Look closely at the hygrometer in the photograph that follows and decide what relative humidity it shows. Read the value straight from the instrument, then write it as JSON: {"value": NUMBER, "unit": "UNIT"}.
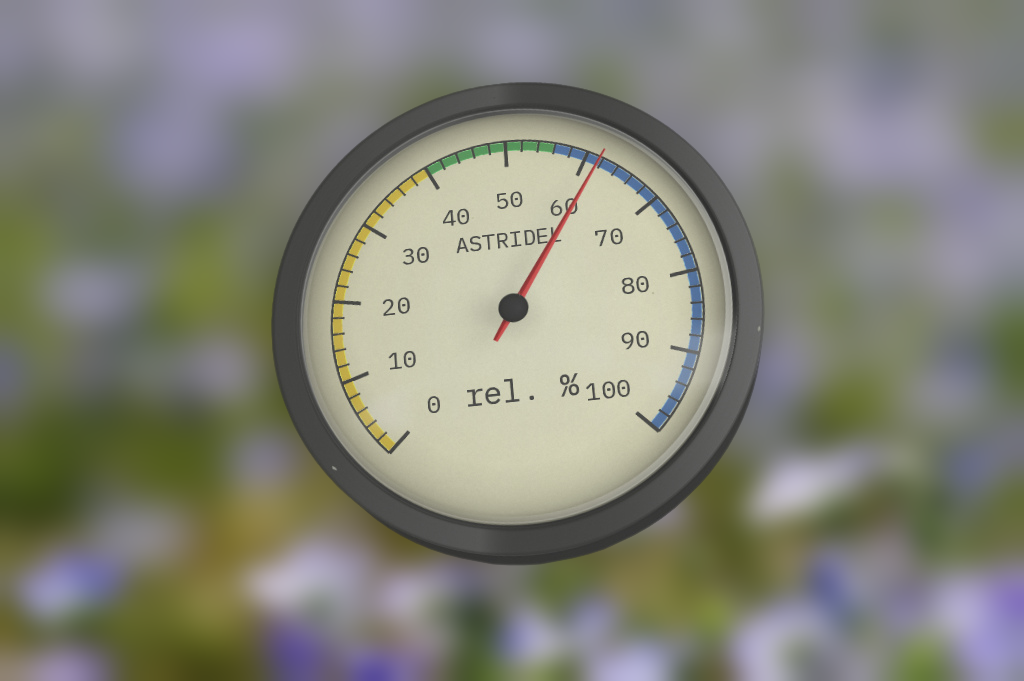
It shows {"value": 62, "unit": "%"}
